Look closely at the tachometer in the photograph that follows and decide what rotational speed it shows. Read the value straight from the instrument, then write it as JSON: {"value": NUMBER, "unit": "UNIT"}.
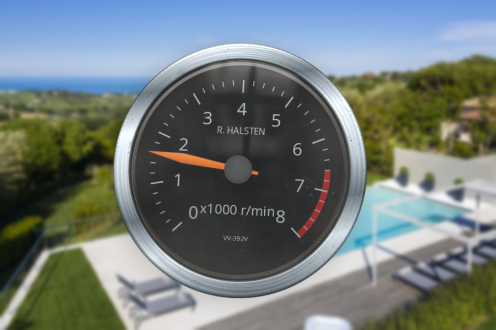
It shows {"value": 1600, "unit": "rpm"}
